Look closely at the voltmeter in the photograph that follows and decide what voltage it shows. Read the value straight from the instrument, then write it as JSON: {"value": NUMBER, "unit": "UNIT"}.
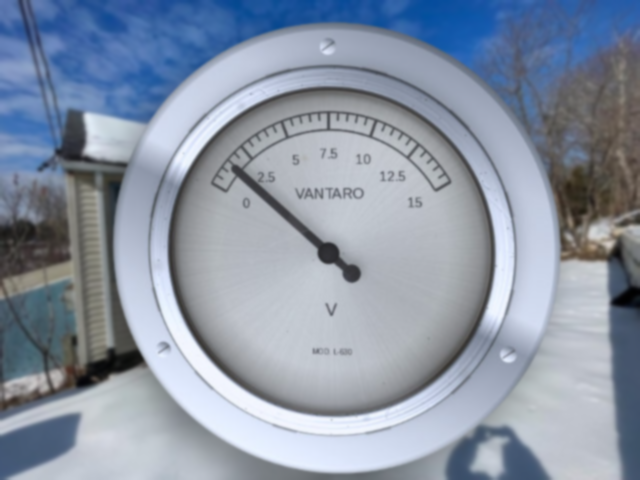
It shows {"value": 1.5, "unit": "V"}
